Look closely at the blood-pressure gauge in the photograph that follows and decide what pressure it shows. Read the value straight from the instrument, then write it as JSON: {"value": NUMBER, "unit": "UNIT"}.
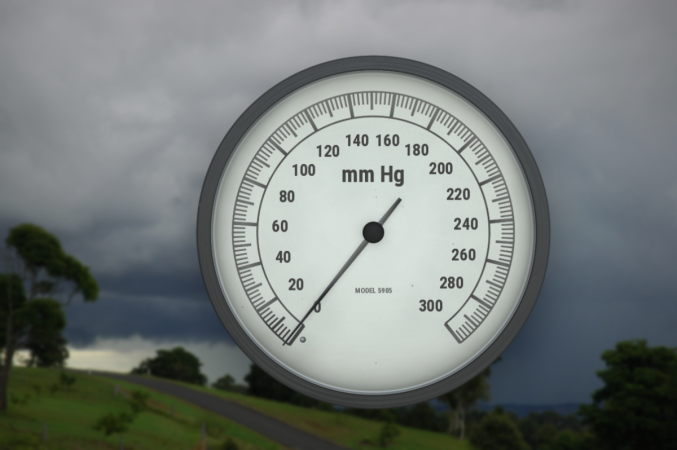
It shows {"value": 2, "unit": "mmHg"}
